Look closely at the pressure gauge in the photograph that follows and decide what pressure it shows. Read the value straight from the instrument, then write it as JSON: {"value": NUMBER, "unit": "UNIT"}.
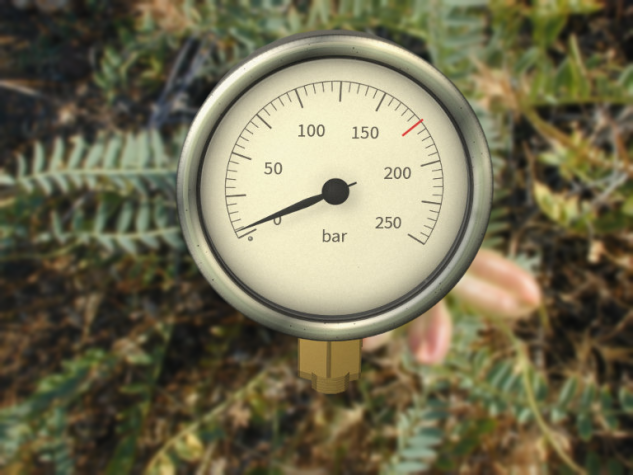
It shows {"value": 5, "unit": "bar"}
